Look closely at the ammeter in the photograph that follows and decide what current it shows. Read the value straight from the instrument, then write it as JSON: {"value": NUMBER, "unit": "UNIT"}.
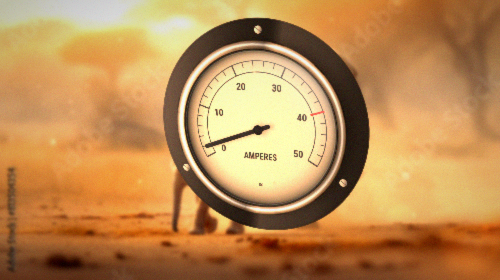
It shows {"value": 2, "unit": "A"}
